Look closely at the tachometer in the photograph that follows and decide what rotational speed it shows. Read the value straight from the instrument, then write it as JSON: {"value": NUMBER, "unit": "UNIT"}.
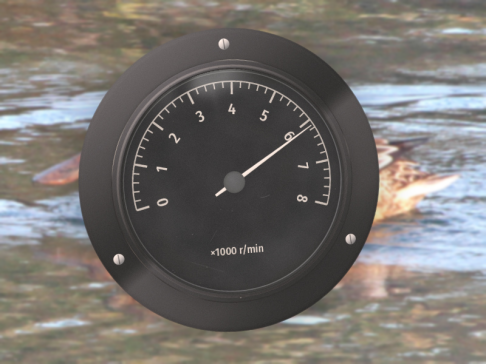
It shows {"value": 6100, "unit": "rpm"}
